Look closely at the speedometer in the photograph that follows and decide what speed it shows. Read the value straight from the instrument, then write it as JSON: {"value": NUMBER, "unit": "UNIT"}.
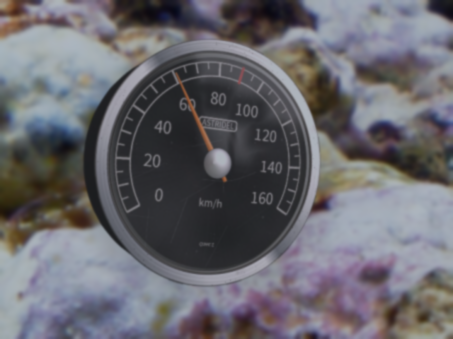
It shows {"value": 60, "unit": "km/h"}
